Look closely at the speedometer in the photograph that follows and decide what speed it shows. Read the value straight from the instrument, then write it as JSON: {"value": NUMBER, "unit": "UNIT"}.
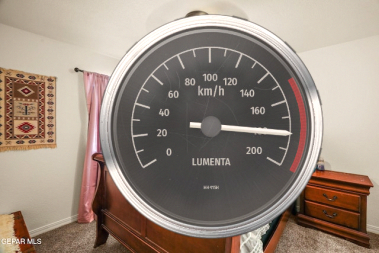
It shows {"value": 180, "unit": "km/h"}
